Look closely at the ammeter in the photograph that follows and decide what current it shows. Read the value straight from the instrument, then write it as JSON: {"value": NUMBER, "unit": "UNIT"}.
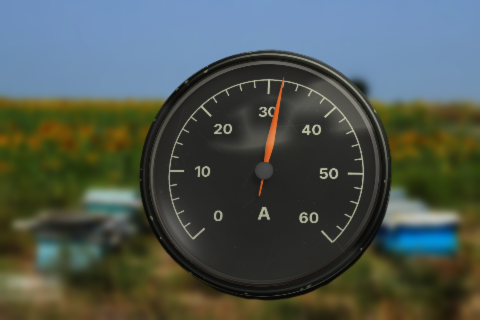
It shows {"value": 32, "unit": "A"}
